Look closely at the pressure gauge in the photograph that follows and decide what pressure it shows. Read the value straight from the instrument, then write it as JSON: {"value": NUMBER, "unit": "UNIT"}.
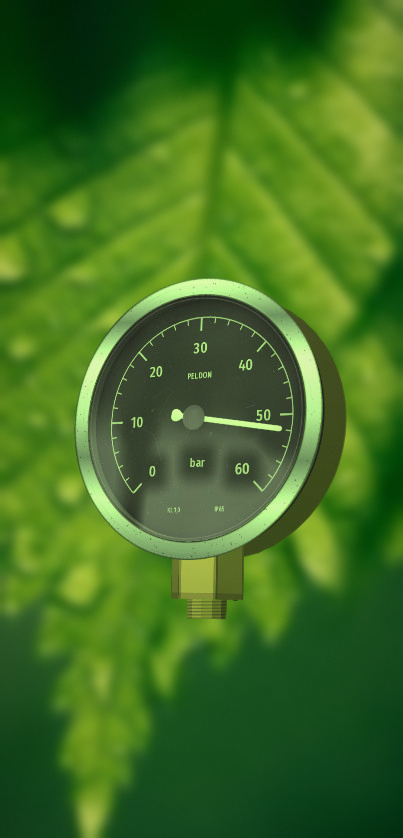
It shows {"value": 52, "unit": "bar"}
